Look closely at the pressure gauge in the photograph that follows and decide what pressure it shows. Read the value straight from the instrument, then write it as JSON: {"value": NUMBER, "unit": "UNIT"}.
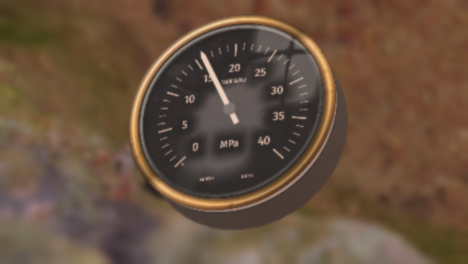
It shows {"value": 16, "unit": "MPa"}
